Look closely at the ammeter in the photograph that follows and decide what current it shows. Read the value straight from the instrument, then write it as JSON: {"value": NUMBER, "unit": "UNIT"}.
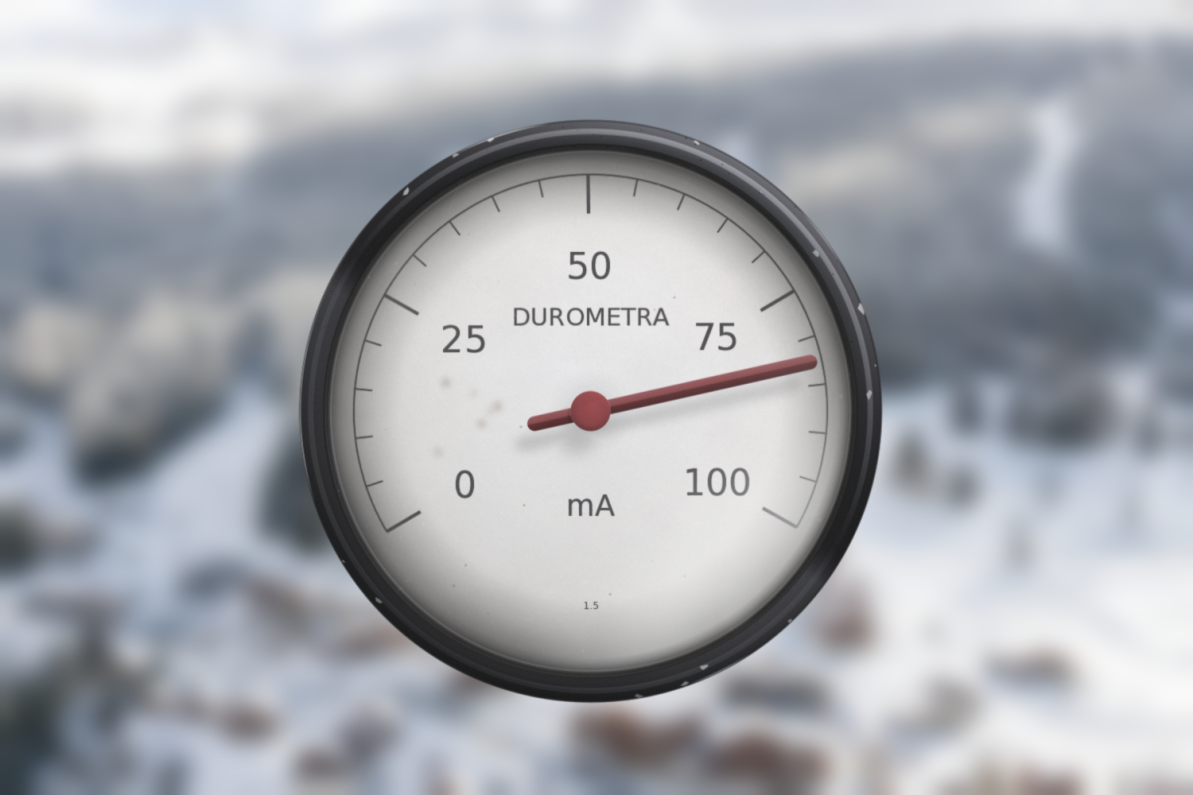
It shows {"value": 82.5, "unit": "mA"}
